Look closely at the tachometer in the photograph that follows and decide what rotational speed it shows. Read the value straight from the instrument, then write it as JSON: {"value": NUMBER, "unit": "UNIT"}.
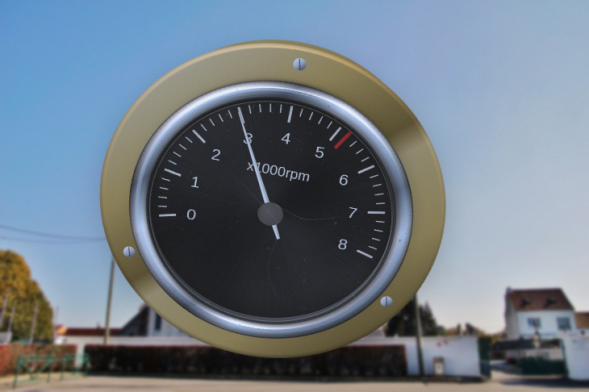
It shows {"value": 3000, "unit": "rpm"}
